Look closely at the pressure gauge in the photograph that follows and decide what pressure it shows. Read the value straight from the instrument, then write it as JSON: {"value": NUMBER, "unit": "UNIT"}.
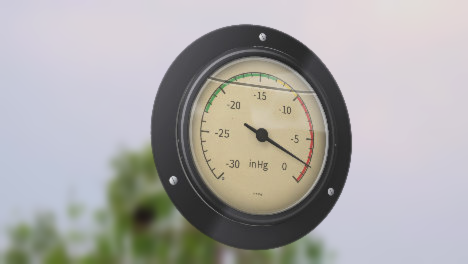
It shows {"value": -2, "unit": "inHg"}
